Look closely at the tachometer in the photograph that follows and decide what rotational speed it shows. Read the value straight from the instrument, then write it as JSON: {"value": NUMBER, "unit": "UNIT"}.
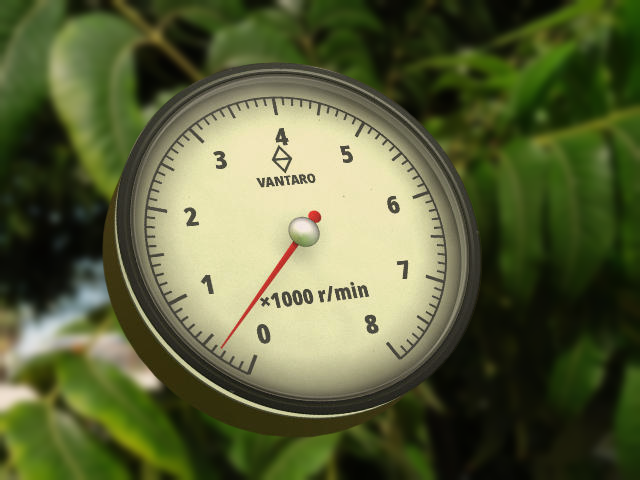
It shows {"value": 350, "unit": "rpm"}
